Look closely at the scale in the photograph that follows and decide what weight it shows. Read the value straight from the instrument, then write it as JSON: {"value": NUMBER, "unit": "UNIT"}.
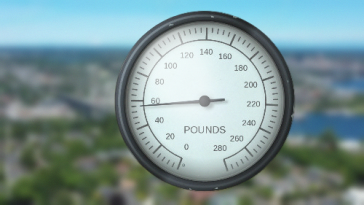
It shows {"value": 56, "unit": "lb"}
